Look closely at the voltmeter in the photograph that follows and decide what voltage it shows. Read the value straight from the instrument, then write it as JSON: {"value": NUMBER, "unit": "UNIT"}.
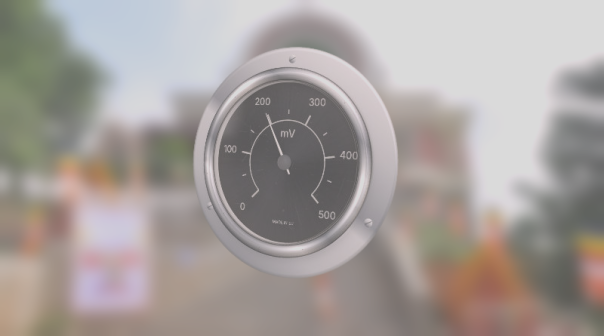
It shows {"value": 200, "unit": "mV"}
